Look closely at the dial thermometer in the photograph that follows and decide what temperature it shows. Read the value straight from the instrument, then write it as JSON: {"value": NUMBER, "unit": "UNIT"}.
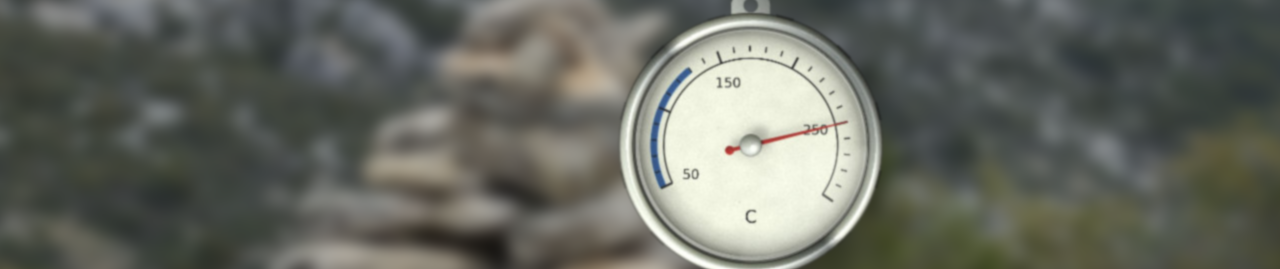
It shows {"value": 250, "unit": "°C"}
